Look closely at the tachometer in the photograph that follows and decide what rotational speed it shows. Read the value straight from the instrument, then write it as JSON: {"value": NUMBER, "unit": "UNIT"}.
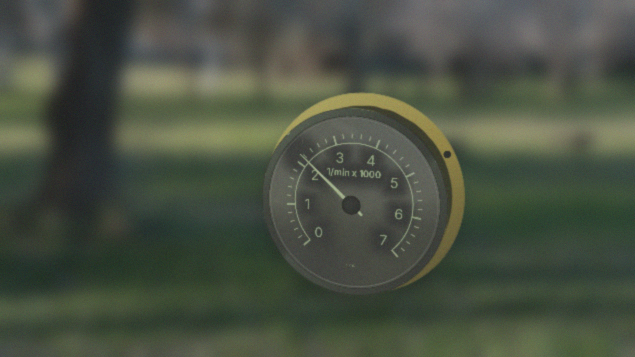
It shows {"value": 2200, "unit": "rpm"}
